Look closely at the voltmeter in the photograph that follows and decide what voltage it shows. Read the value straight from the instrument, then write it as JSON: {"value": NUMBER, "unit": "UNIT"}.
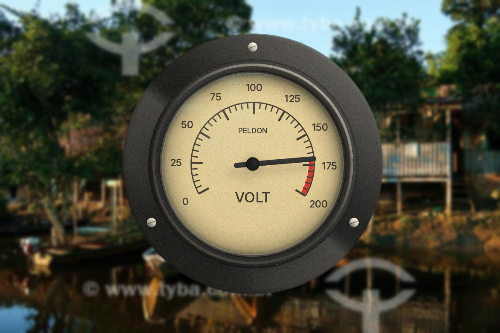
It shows {"value": 170, "unit": "V"}
